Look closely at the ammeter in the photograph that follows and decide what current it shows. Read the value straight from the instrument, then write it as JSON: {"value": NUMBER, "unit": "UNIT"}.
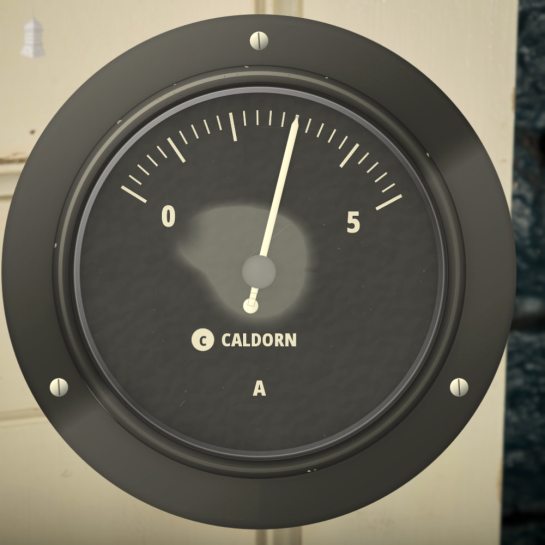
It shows {"value": 3, "unit": "A"}
